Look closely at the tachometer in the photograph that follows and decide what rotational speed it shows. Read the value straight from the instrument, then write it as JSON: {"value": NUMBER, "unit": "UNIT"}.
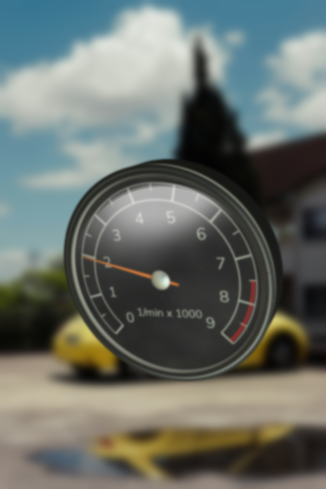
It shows {"value": 2000, "unit": "rpm"}
